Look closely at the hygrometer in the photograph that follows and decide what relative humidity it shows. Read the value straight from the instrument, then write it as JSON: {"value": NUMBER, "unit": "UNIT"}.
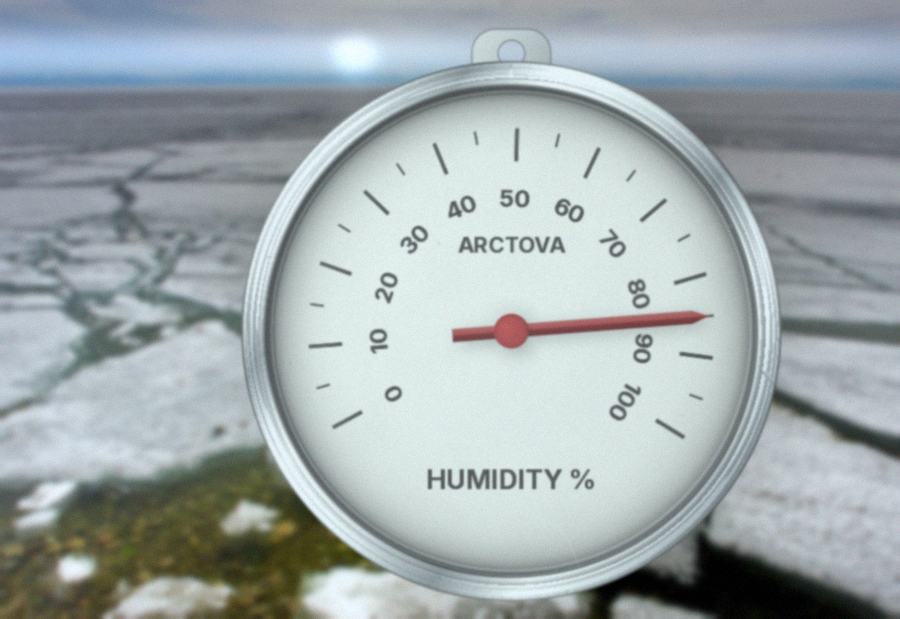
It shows {"value": 85, "unit": "%"}
